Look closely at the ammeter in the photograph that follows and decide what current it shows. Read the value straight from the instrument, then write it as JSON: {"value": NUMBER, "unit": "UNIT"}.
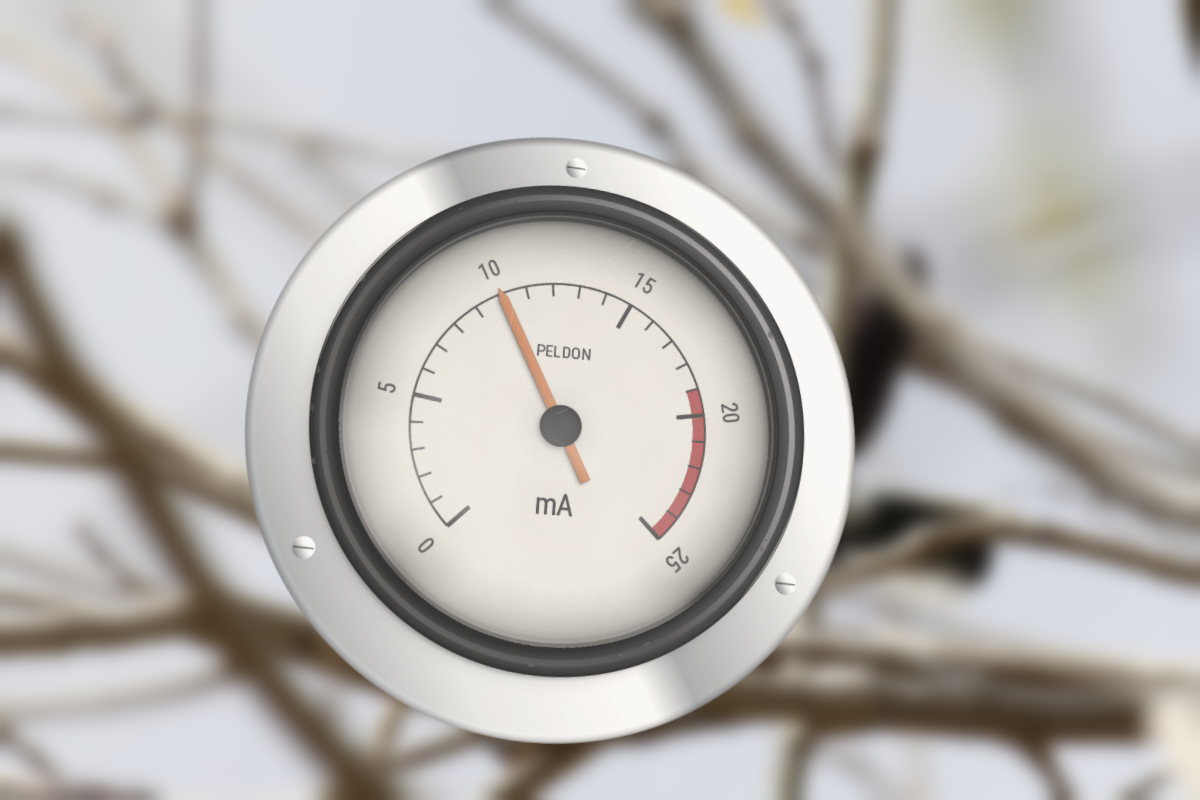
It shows {"value": 10, "unit": "mA"}
